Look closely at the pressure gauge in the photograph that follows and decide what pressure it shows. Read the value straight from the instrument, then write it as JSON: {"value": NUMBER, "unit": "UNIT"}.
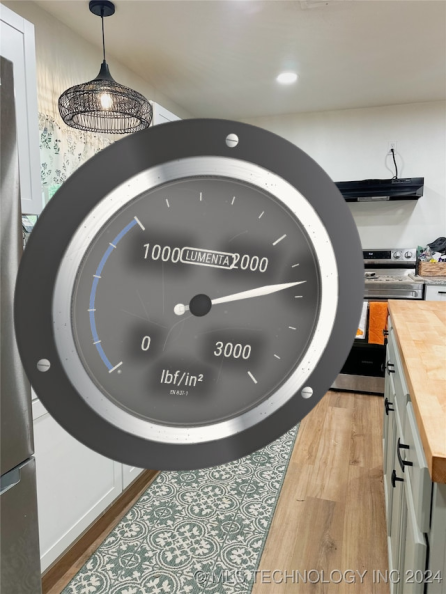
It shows {"value": 2300, "unit": "psi"}
